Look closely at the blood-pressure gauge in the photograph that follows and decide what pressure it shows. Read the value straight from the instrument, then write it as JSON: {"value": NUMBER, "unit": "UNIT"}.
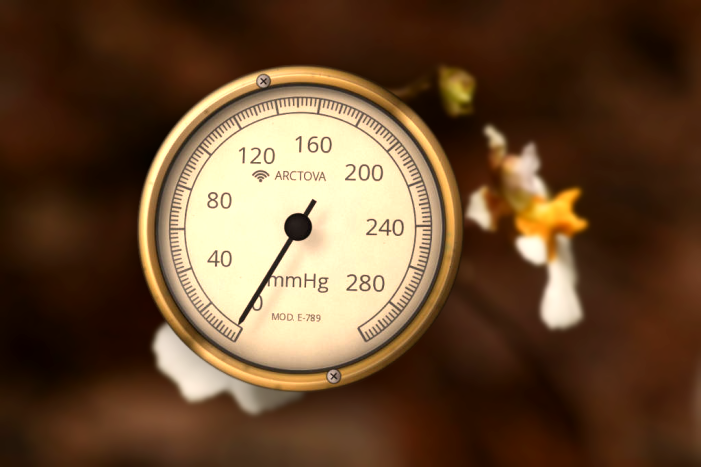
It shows {"value": 2, "unit": "mmHg"}
